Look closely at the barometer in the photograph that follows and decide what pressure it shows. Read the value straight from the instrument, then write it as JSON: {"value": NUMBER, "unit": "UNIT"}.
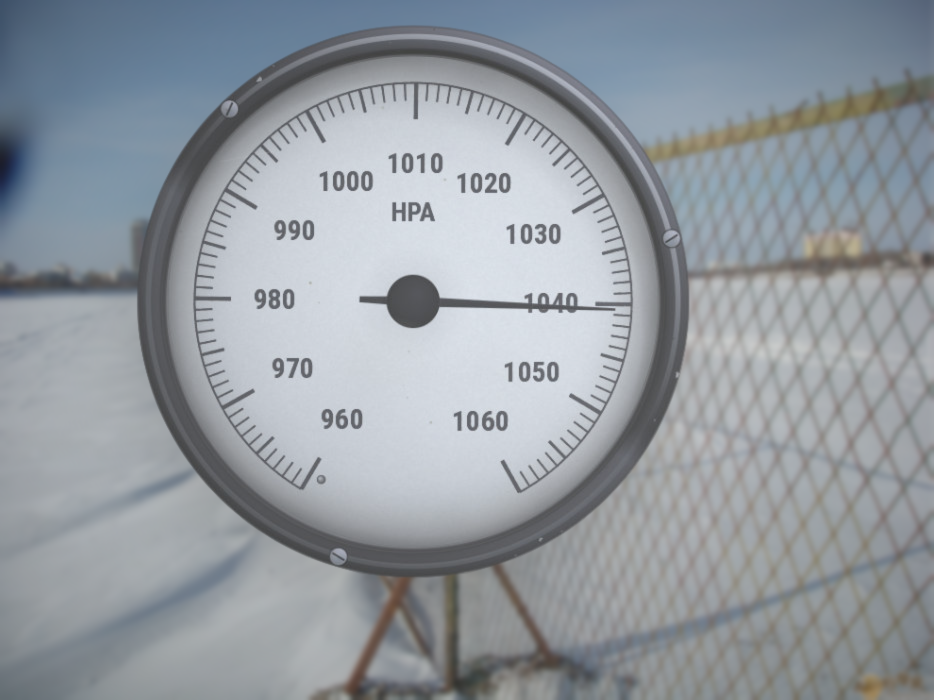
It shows {"value": 1040.5, "unit": "hPa"}
